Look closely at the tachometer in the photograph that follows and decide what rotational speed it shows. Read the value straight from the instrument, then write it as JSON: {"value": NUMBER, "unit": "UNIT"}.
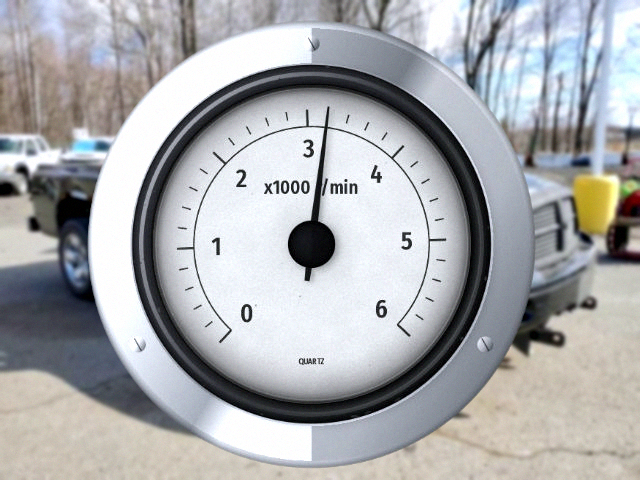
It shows {"value": 3200, "unit": "rpm"}
